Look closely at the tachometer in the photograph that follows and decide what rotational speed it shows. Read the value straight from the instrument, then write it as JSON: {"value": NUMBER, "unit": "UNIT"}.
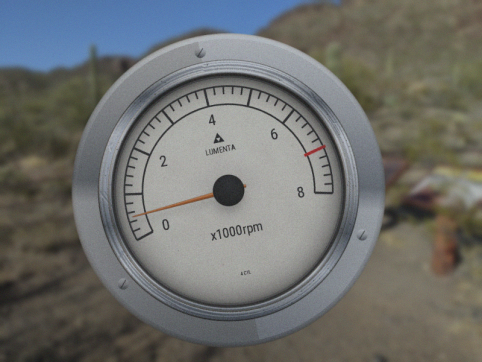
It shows {"value": 500, "unit": "rpm"}
